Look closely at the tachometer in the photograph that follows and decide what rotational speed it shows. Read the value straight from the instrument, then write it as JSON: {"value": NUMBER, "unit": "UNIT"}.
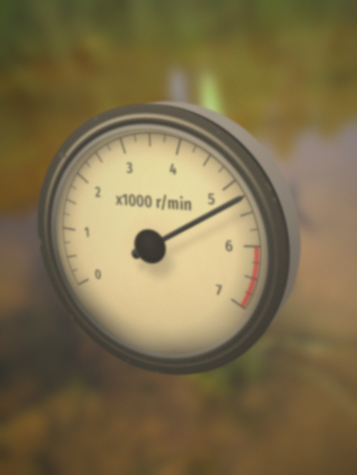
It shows {"value": 5250, "unit": "rpm"}
